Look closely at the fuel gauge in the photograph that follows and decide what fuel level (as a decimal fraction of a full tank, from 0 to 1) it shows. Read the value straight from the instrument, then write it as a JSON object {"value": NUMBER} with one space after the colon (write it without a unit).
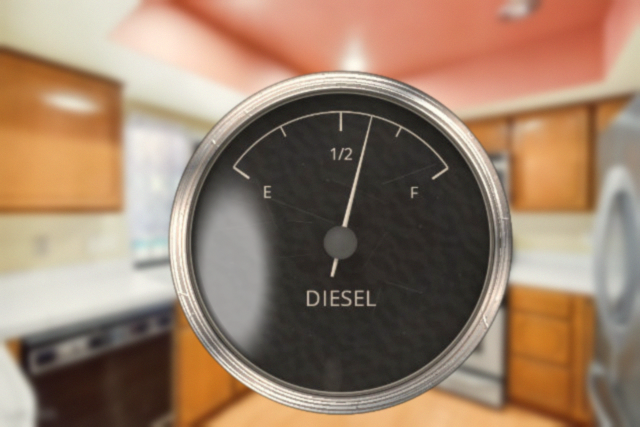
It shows {"value": 0.625}
